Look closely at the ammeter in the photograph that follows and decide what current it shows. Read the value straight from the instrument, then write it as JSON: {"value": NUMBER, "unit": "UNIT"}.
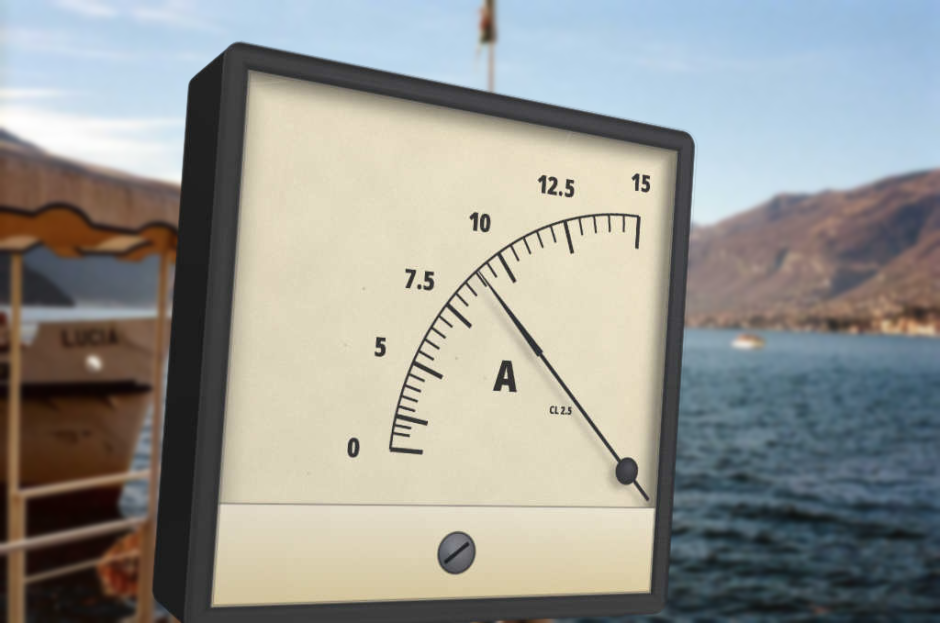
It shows {"value": 9, "unit": "A"}
